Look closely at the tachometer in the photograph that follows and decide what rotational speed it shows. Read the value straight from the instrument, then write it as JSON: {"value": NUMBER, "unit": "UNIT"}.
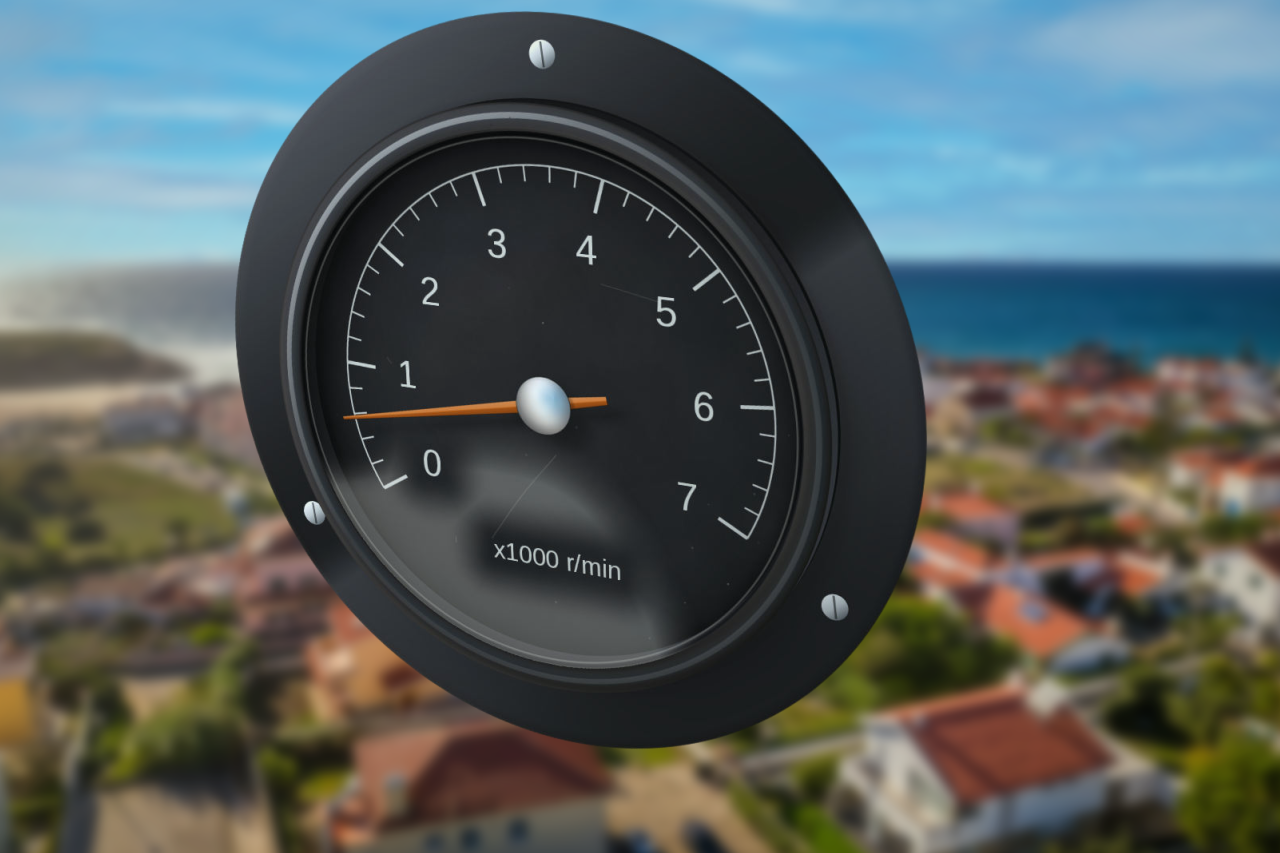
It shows {"value": 600, "unit": "rpm"}
